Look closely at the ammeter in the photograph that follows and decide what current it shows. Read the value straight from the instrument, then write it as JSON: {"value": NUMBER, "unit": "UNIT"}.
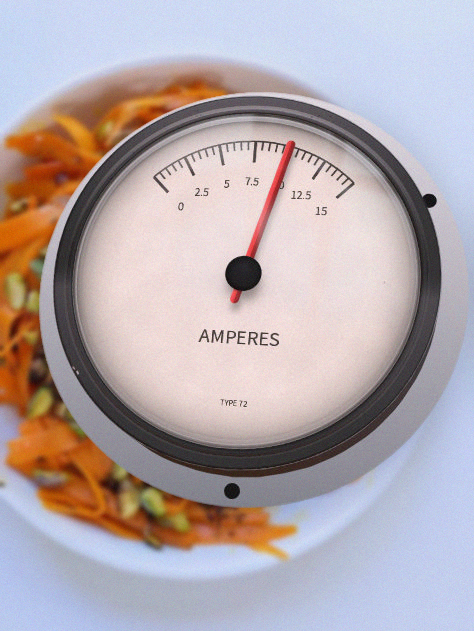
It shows {"value": 10, "unit": "A"}
